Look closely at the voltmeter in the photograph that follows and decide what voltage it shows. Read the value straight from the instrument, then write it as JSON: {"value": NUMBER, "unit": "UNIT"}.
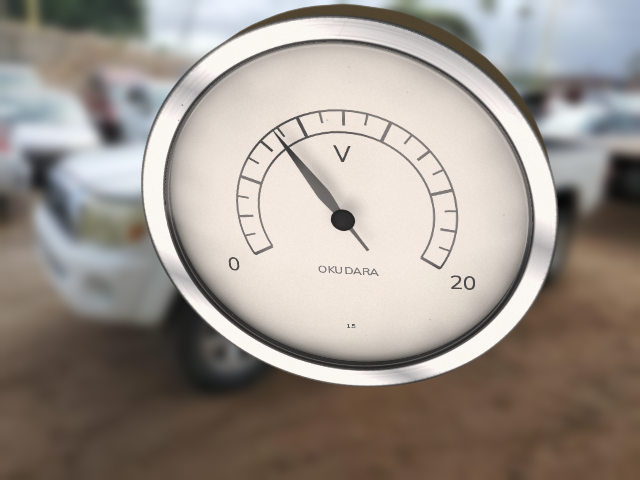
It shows {"value": 7, "unit": "V"}
